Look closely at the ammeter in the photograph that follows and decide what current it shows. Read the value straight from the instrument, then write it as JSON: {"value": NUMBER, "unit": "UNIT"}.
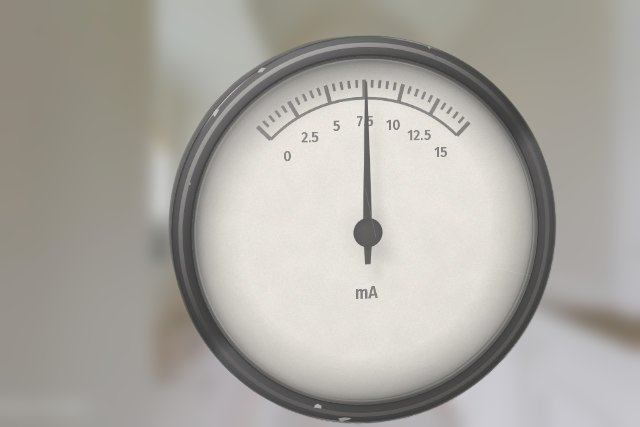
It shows {"value": 7.5, "unit": "mA"}
